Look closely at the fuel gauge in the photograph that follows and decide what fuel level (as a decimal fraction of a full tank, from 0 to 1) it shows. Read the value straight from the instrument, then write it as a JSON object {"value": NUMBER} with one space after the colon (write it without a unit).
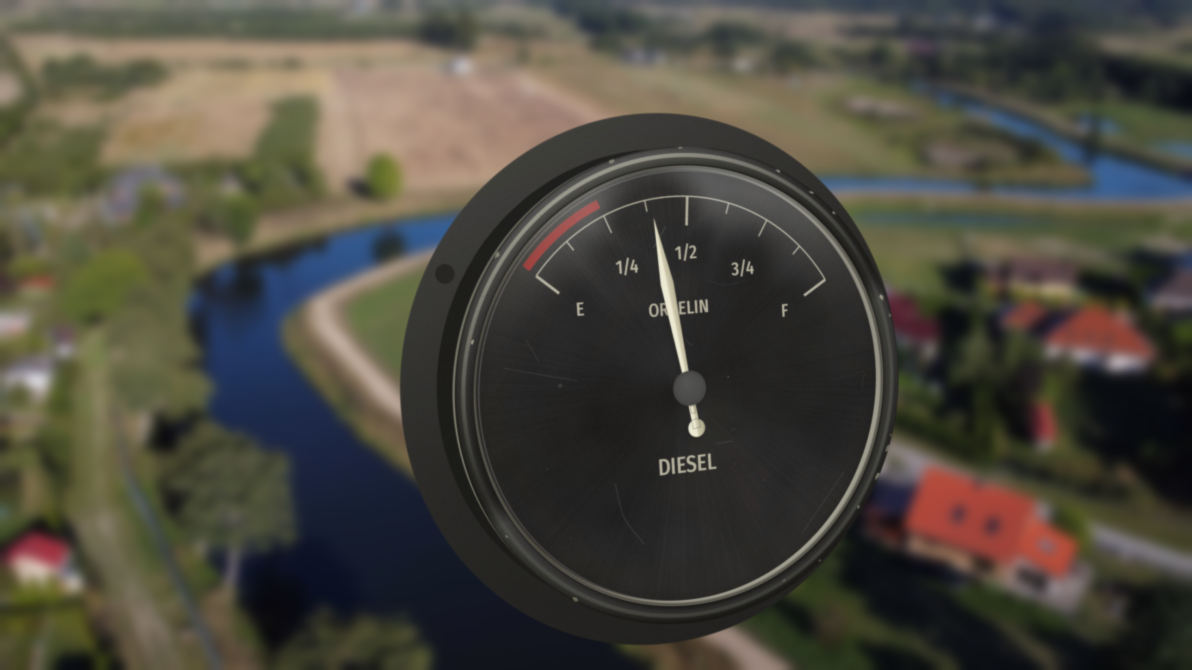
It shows {"value": 0.375}
